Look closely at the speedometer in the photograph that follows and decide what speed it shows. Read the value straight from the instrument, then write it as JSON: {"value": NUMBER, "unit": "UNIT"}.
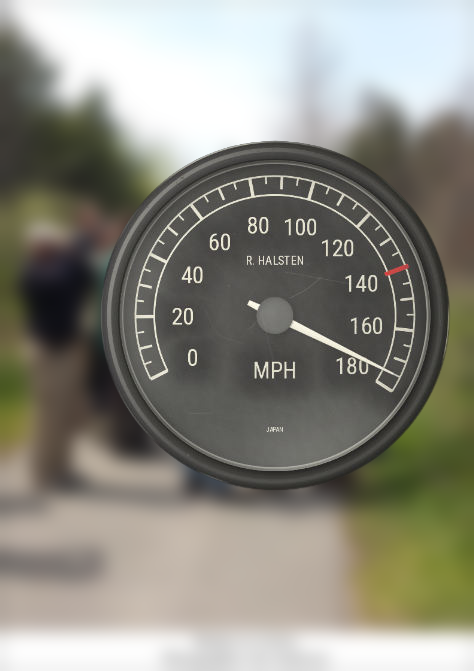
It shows {"value": 175, "unit": "mph"}
